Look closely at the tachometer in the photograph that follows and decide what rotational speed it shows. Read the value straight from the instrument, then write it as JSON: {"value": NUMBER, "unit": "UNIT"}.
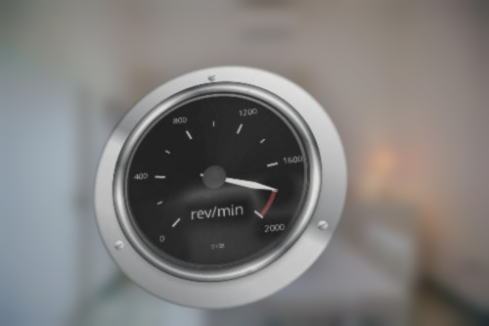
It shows {"value": 1800, "unit": "rpm"}
